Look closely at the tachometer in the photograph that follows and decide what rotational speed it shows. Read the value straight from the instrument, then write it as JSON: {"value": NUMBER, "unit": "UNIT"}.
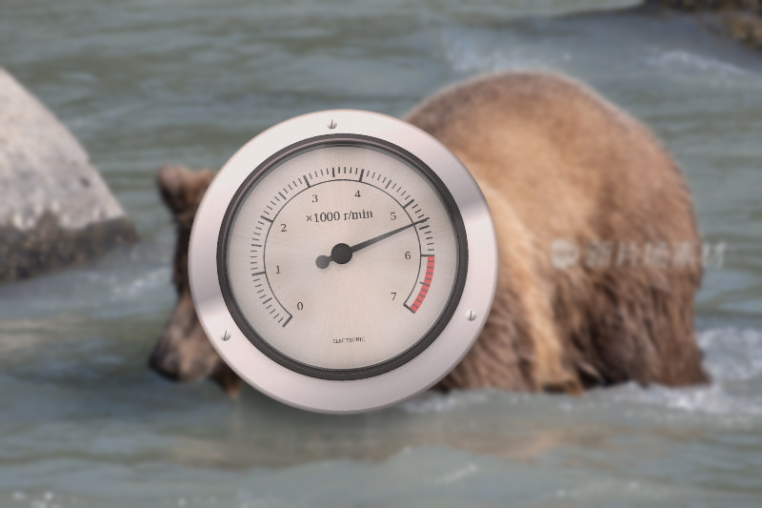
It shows {"value": 5400, "unit": "rpm"}
